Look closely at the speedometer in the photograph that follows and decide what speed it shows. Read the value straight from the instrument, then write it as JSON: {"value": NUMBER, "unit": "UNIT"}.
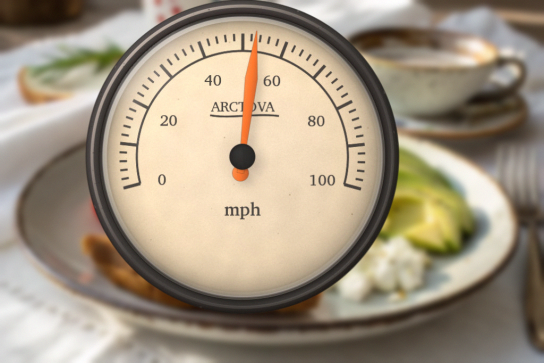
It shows {"value": 53, "unit": "mph"}
